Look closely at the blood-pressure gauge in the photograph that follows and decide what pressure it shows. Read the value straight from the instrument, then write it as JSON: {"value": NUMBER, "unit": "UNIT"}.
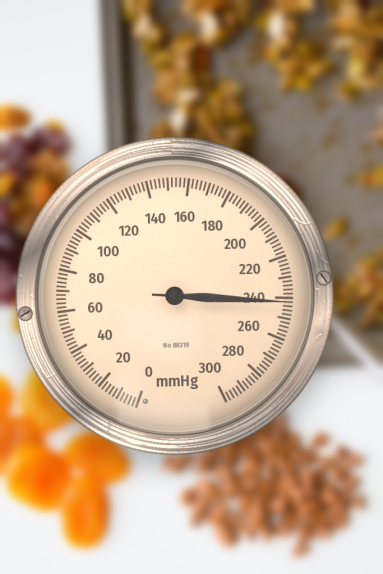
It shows {"value": 242, "unit": "mmHg"}
